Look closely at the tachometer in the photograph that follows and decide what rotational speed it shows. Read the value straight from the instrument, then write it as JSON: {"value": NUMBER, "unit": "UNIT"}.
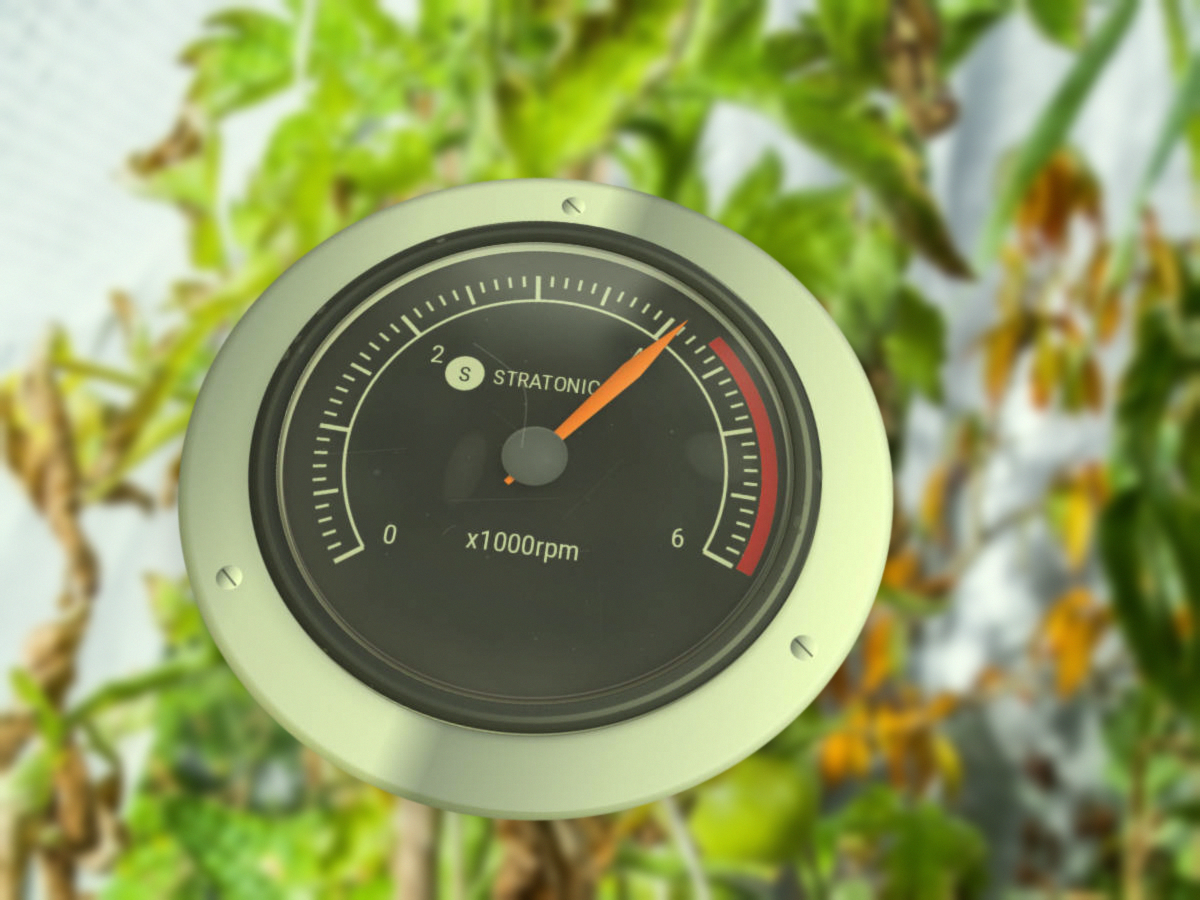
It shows {"value": 4100, "unit": "rpm"}
